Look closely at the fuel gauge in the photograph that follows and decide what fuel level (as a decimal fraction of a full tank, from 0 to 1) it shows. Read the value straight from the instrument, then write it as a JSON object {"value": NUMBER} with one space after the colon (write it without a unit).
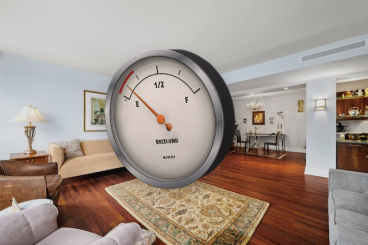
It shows {"value": 0.125}
